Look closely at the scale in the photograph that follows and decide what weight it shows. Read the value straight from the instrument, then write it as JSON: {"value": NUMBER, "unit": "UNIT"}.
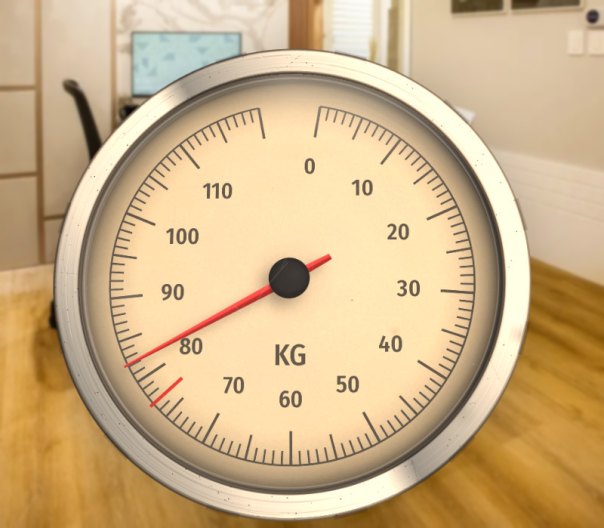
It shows {"value": 82, "unit": "kg"}
